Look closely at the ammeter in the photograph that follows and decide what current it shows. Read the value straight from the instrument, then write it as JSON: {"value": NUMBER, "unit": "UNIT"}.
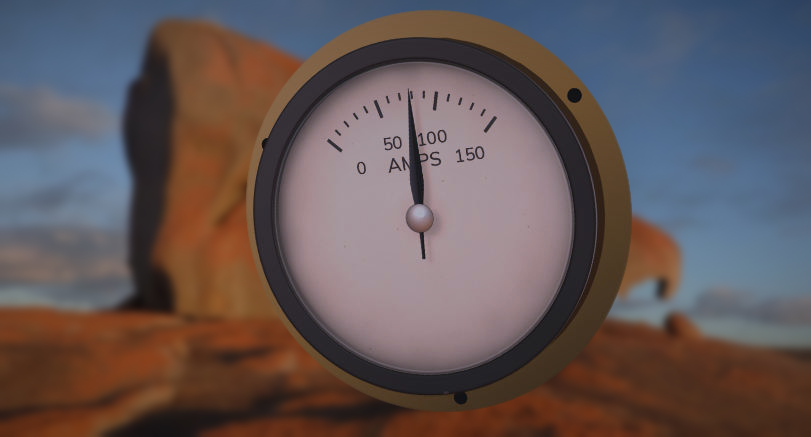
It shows {"value": 80, "unit": "A"}
